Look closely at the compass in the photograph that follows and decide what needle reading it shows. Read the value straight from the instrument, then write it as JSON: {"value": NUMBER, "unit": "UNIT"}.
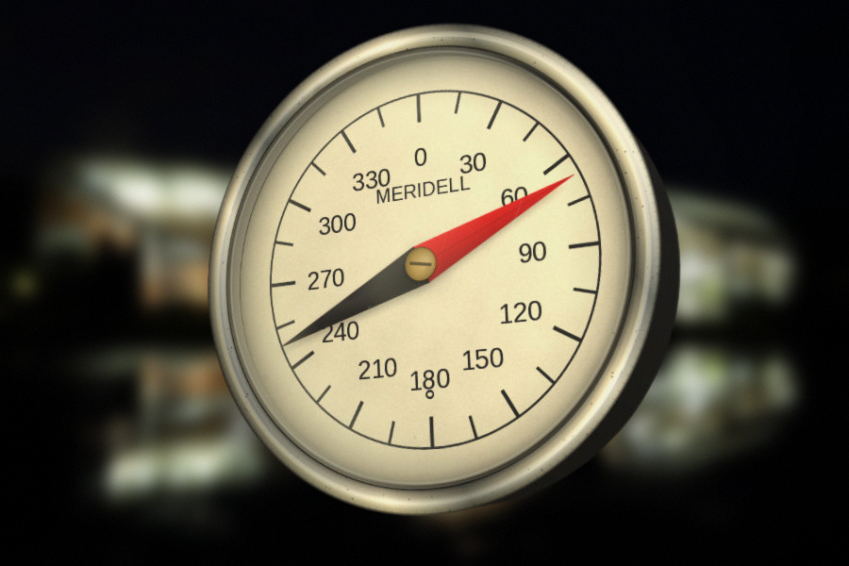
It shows {"value": 67.5, "unit": "°"}
